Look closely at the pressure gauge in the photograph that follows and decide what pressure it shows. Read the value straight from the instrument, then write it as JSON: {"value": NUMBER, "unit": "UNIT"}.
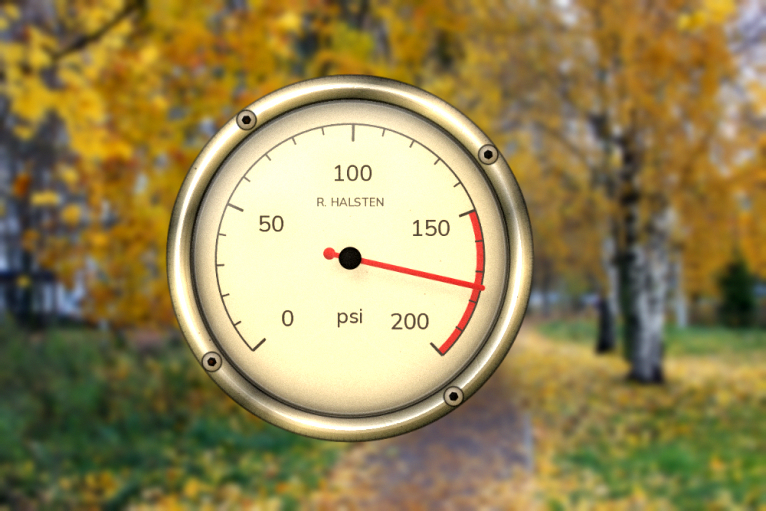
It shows {"value": 175, "unit": "psi"}
